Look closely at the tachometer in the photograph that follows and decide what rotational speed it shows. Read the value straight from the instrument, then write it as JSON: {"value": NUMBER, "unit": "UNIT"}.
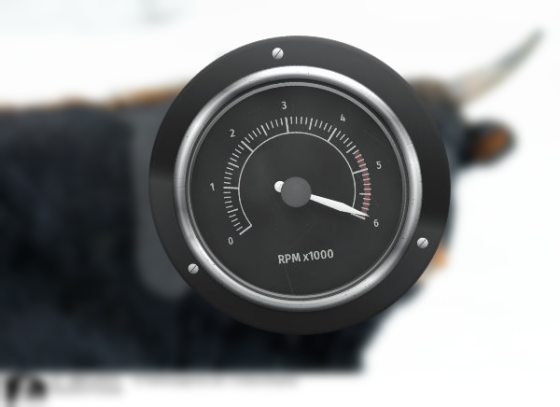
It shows {"value": 5900, "unit": "rpm"}
